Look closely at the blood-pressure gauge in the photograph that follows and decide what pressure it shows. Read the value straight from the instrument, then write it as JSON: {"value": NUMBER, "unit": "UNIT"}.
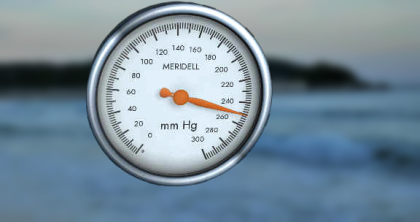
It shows {"value": 250, "unit": "mmHg"}
